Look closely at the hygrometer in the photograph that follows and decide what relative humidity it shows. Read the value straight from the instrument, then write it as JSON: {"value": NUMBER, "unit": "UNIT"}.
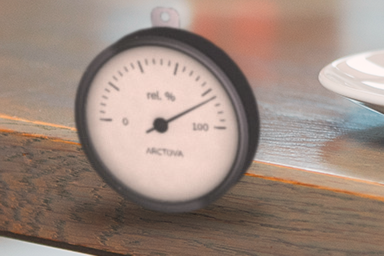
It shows {"value": 84, "unit": "%"}
